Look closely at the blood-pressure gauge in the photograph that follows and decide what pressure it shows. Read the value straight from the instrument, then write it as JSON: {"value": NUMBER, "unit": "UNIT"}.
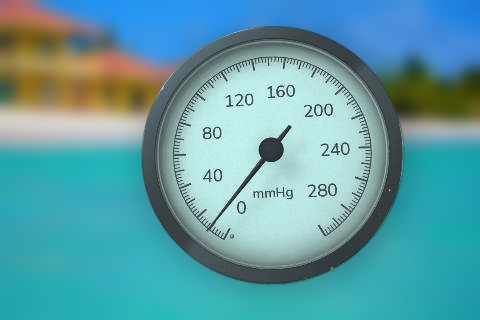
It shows {"value": 10, "unit": "mmHg"}
